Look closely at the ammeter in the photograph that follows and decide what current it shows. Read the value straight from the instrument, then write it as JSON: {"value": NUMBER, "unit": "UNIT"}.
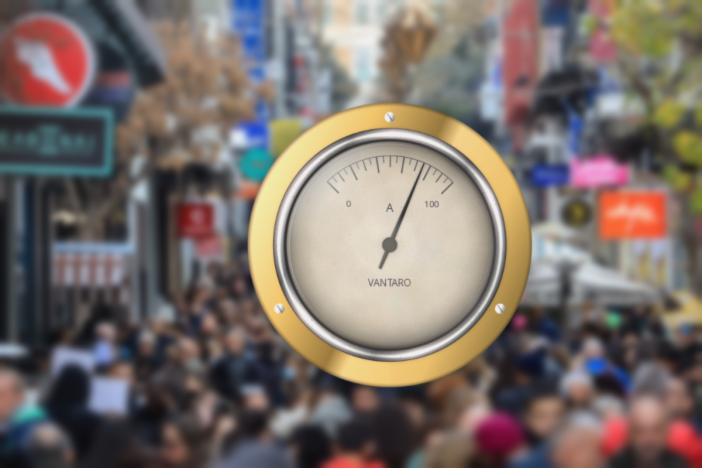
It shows {"value": 75, "unit": "A"}
